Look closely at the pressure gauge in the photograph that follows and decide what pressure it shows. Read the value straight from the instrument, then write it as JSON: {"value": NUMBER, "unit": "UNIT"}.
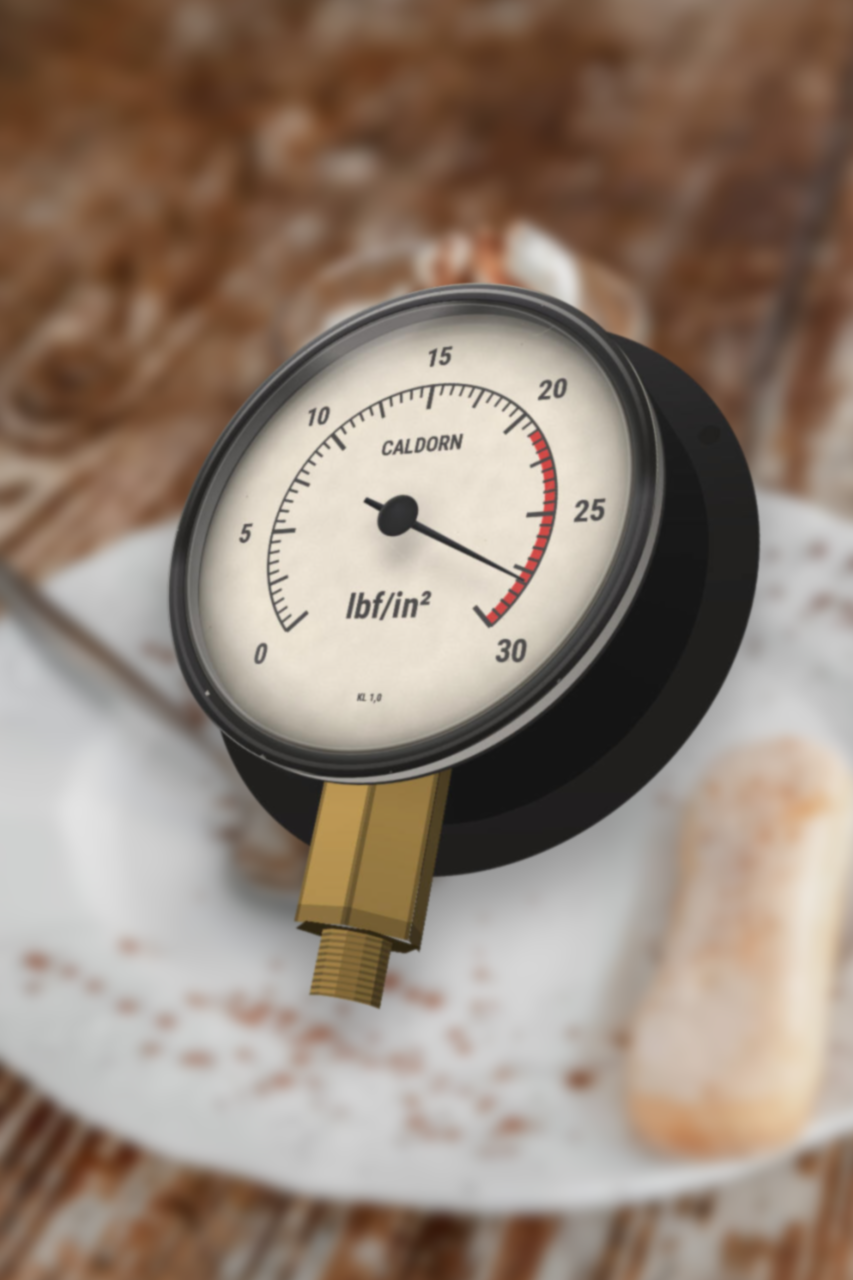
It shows {"value": 28, "unit": "psi"}
